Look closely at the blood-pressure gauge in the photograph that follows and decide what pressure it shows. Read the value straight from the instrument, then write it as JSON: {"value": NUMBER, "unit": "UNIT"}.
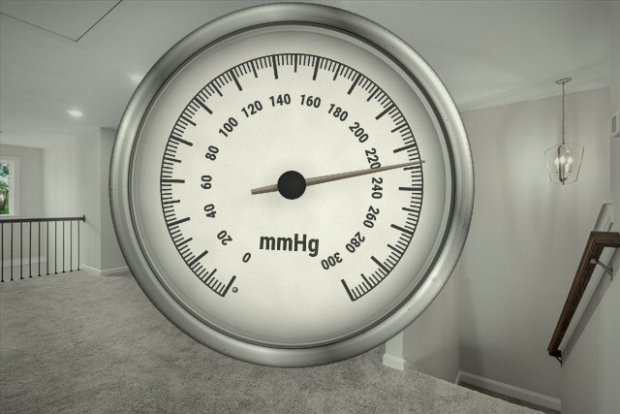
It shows {"value": 228, "unit": "mmHg"}
